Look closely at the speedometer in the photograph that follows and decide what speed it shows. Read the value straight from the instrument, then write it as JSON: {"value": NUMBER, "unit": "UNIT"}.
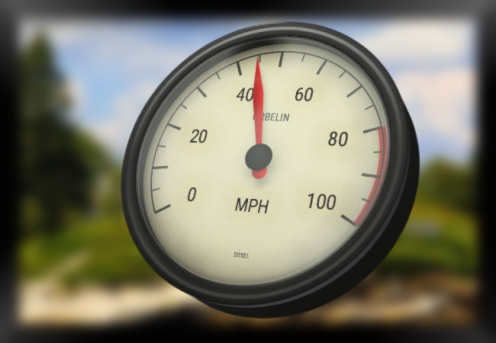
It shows {"value": 45, "unit": "mph"}
